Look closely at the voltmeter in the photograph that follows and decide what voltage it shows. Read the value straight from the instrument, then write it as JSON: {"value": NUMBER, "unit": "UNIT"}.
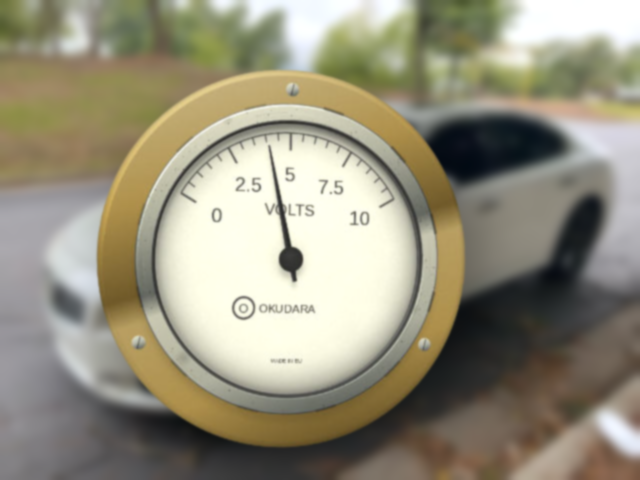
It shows {"value": 4, "unit": "V"}
